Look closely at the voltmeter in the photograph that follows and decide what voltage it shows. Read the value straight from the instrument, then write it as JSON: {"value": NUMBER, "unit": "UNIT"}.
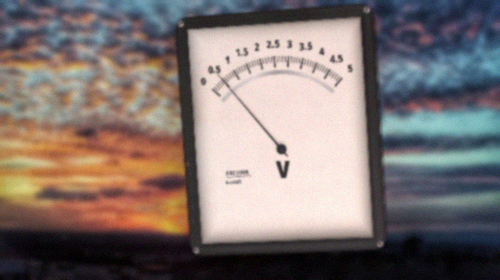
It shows {"value": 0.5, "unit": "V"}
